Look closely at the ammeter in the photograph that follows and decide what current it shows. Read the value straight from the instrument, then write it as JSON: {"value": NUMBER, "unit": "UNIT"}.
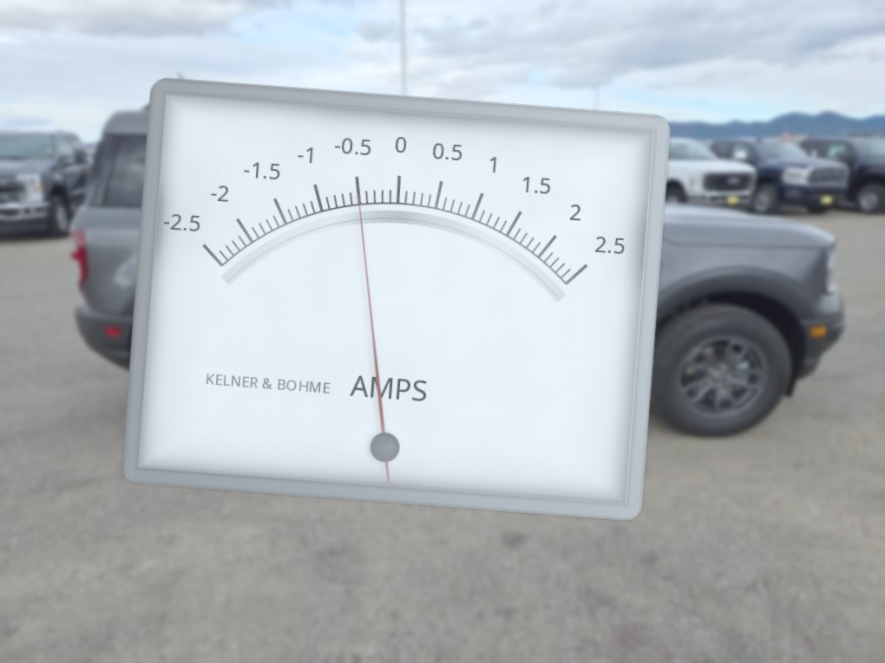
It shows {"value": -0.5, "unit": "A"}
